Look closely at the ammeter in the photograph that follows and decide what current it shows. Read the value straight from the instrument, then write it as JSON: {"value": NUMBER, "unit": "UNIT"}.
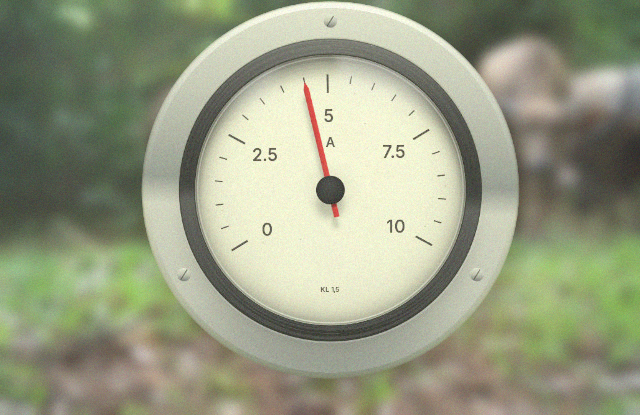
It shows {"value": 4.5, "unit": "A"}
